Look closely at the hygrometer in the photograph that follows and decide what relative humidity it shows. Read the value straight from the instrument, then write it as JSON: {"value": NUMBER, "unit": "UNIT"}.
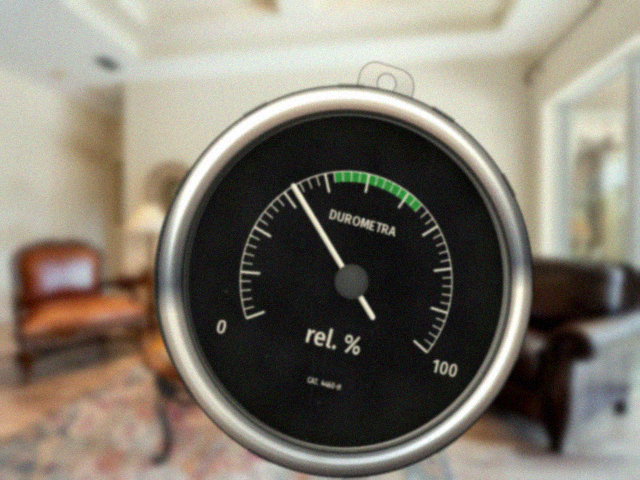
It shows {"value": 32, "unit": "%"}
